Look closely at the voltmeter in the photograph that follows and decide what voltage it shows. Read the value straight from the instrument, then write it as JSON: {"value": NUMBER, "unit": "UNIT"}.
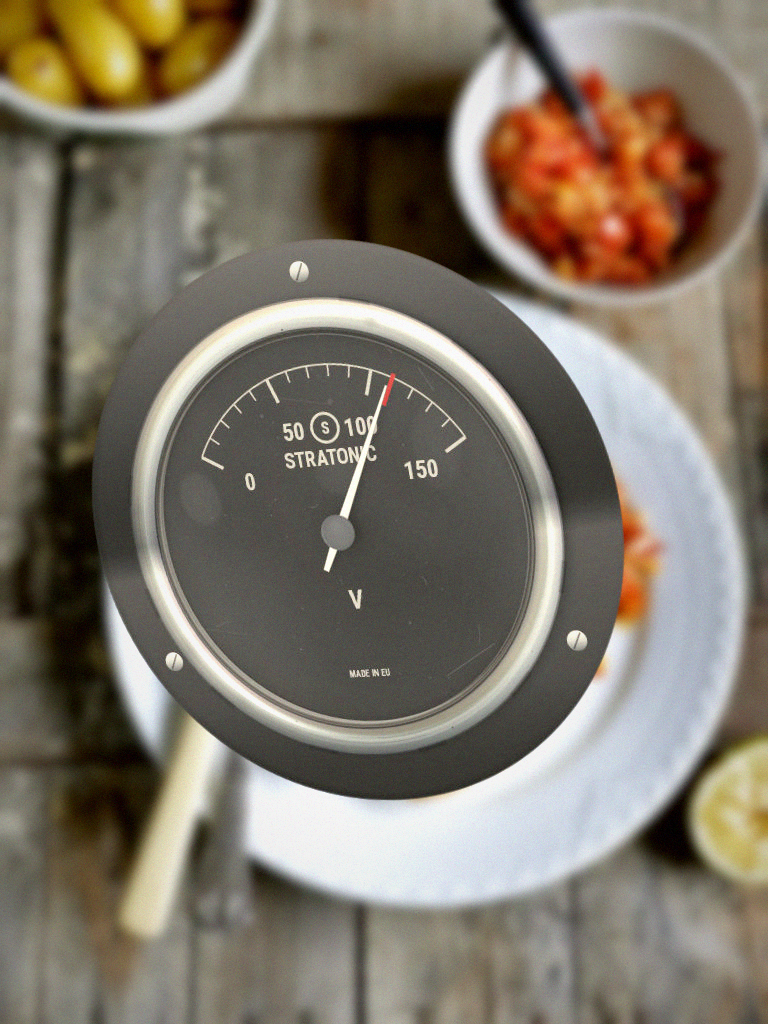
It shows {"value": 110, "unit": "V"}
